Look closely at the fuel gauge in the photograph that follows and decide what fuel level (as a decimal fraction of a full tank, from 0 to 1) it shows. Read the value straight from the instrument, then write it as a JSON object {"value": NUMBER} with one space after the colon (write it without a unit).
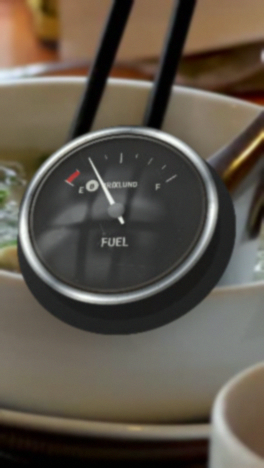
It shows {"value": 0.25}
